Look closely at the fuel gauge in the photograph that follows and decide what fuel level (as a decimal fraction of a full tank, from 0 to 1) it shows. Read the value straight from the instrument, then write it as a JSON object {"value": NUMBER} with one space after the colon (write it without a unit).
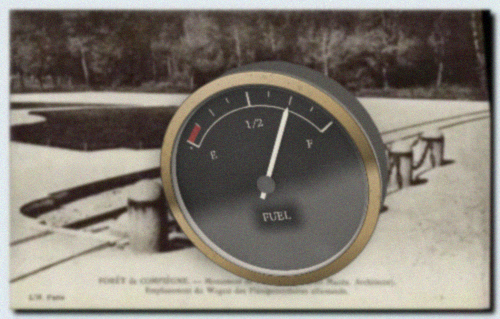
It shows {"value": 0.75}
